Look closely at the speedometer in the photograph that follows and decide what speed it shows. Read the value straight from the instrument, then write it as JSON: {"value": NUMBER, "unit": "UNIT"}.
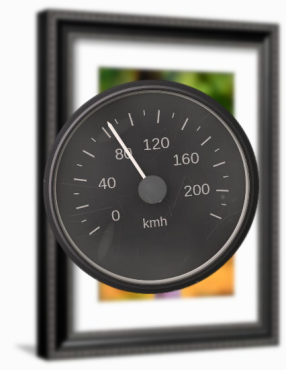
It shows {"value": 85, "unit": "km/h"}
